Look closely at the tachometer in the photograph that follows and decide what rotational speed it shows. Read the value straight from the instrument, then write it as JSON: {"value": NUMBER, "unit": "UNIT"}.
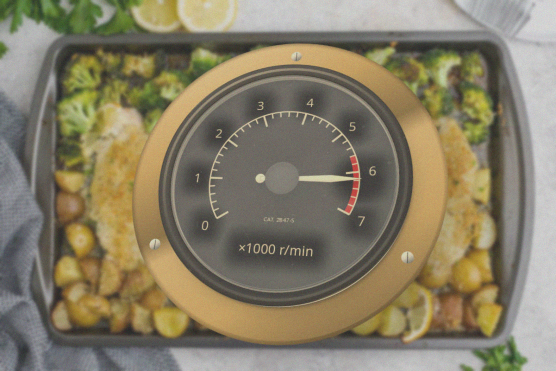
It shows {"value": 6200, "unit": "rpm"}
